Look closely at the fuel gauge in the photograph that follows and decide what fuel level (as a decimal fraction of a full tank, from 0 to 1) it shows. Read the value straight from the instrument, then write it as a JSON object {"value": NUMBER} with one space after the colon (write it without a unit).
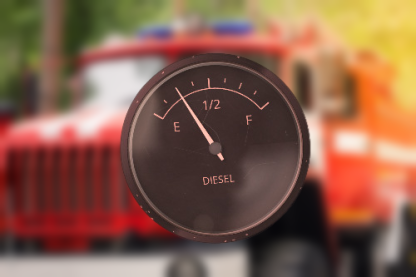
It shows {"value": 0.25}
